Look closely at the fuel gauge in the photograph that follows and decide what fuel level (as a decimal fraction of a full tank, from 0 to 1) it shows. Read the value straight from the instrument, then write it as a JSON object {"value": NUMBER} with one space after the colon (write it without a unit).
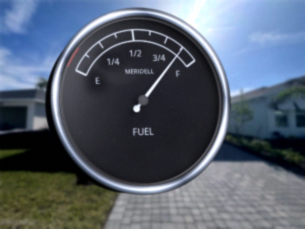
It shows {"value": 0.875}
